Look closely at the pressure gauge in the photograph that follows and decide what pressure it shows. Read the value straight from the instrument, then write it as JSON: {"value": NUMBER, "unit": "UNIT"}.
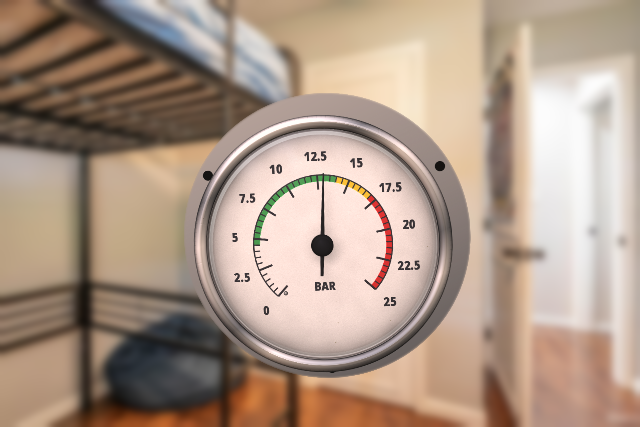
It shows {"value": 13, "unit": "bar"}
